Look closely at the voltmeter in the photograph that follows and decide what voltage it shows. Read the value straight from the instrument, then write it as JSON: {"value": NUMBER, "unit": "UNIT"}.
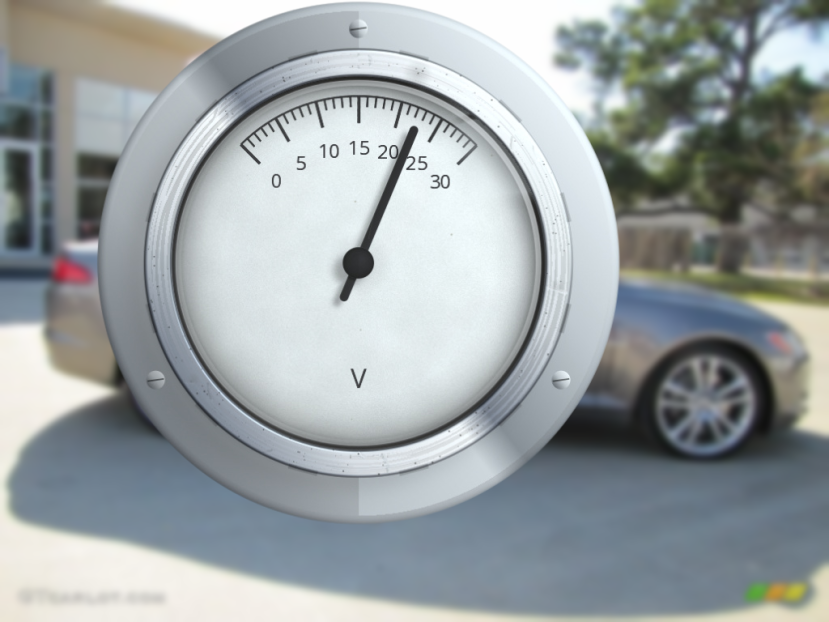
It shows {"value": 22.5, "unit": "V"}
